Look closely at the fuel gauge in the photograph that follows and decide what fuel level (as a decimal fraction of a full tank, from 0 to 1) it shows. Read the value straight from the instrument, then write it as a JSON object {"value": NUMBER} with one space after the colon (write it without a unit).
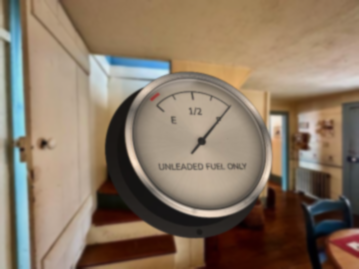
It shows {"value": 1}
